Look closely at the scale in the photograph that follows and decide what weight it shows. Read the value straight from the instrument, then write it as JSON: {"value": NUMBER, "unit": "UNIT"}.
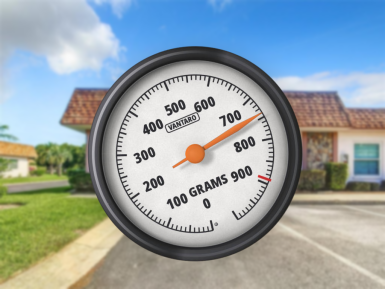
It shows {"value": 740, "unit": "g"}
